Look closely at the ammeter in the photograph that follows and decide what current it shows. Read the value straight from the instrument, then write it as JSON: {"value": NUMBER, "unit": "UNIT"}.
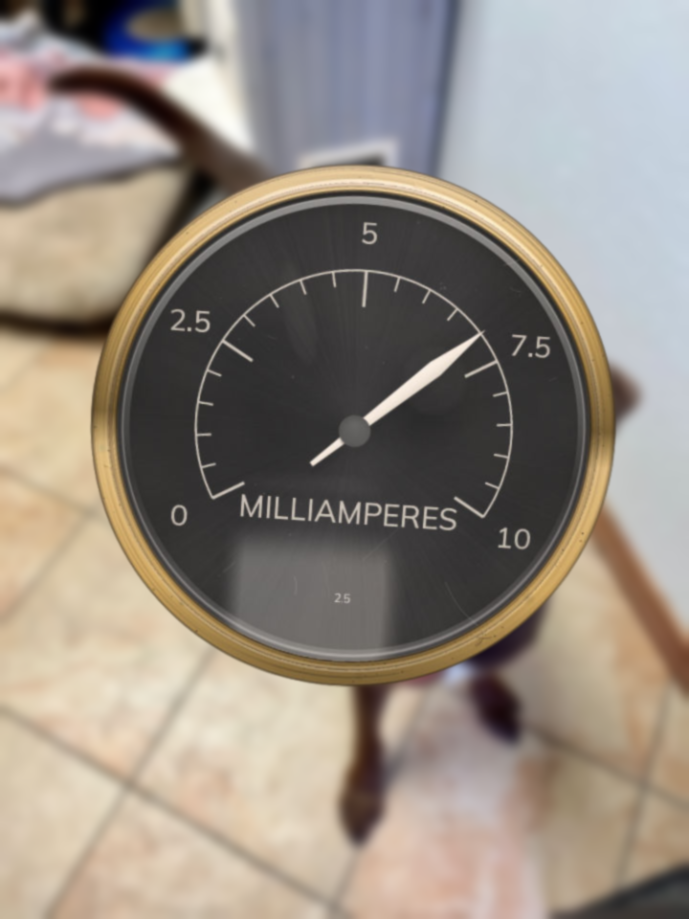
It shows {"value": 7, "unit": "mA"}
